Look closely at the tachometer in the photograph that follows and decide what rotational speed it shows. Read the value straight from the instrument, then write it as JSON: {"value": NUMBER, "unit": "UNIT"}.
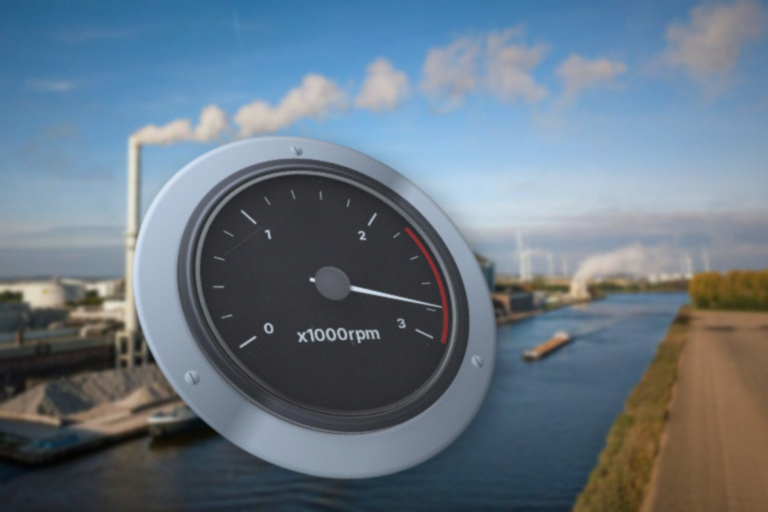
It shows {"value": 2800, "unit": "rpm"}
